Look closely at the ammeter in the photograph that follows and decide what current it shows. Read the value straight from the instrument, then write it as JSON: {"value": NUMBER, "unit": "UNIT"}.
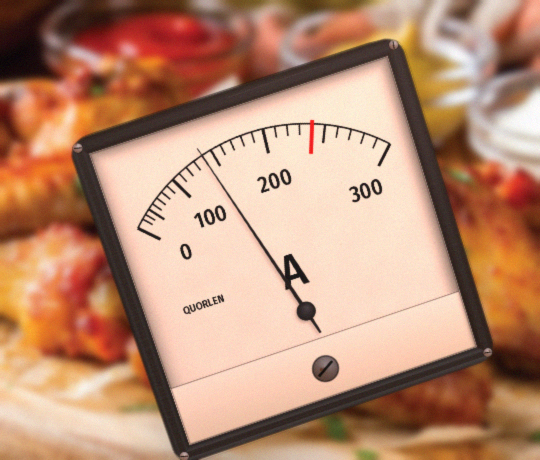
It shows {"value": 140, "unit": "A"}
